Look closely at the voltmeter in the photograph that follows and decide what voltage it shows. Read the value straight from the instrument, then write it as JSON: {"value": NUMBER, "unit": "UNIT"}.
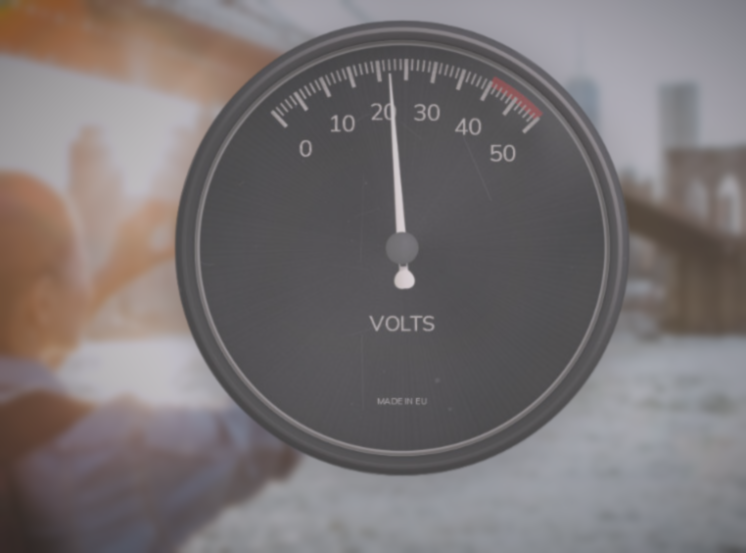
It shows {"value": 22, "unit": "V"}
